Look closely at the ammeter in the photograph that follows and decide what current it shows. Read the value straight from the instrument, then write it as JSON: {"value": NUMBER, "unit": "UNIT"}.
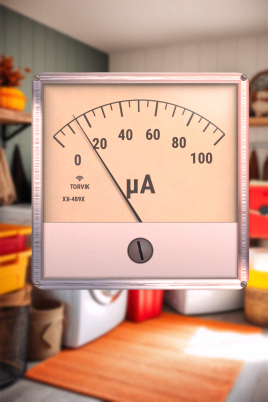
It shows {"value": 15, "unit": "µA"}
